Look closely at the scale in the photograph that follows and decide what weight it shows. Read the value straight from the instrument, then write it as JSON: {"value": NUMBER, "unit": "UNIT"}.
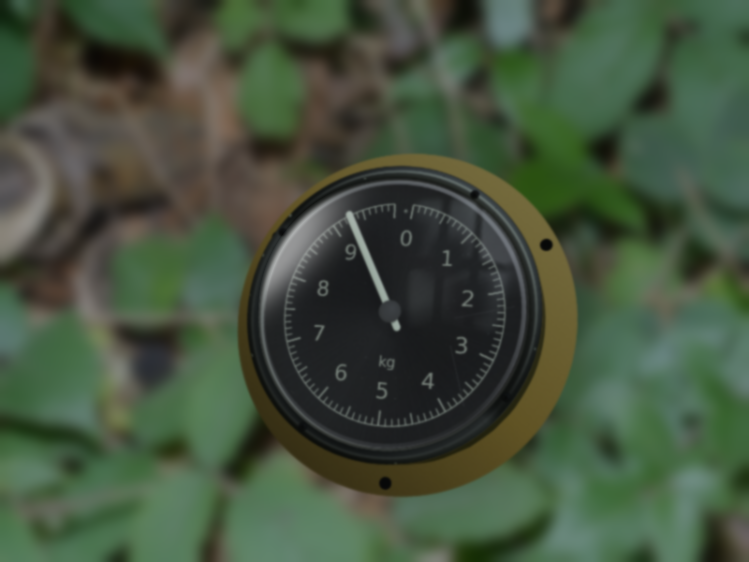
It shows {"value": 9.3, "unit": "kg"}
